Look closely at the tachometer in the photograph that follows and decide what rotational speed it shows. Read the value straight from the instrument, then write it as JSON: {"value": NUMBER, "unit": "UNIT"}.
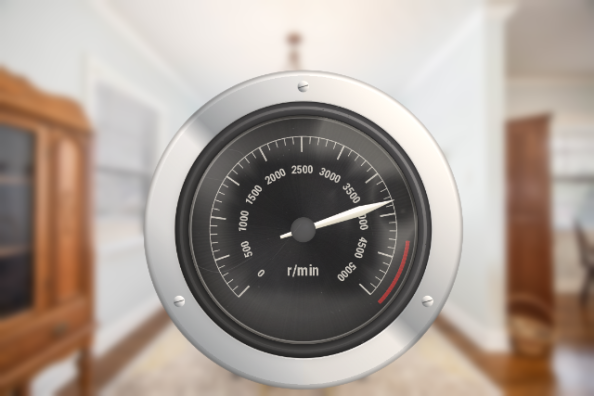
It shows {"value": 3850, "unit": "rpm"}
